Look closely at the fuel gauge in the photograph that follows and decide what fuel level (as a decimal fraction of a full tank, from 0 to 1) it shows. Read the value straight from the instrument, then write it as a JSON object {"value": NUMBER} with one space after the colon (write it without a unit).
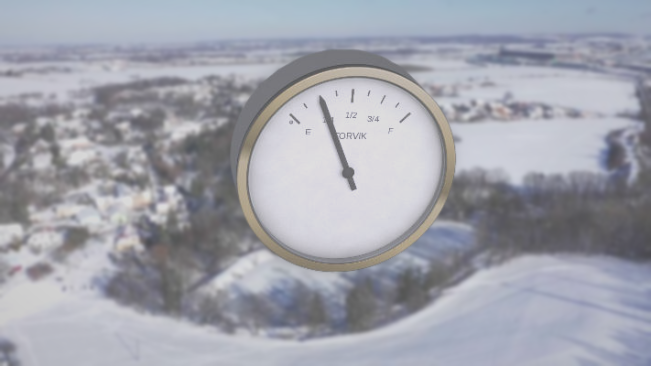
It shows {"value": 0.25}
